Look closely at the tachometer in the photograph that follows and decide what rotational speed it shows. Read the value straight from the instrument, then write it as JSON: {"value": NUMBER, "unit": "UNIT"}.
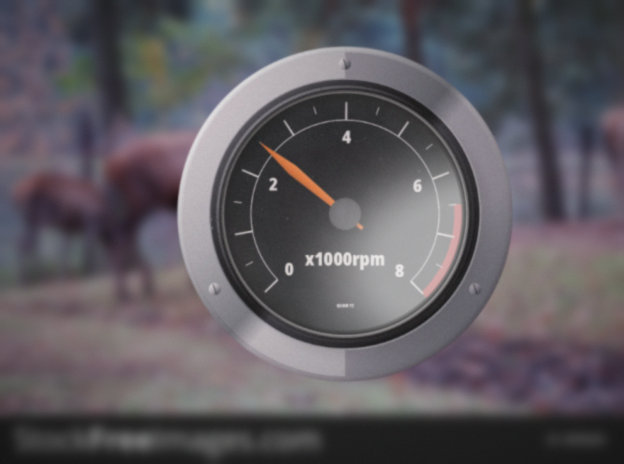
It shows {"value": 2500, "unit": "rpm"}
